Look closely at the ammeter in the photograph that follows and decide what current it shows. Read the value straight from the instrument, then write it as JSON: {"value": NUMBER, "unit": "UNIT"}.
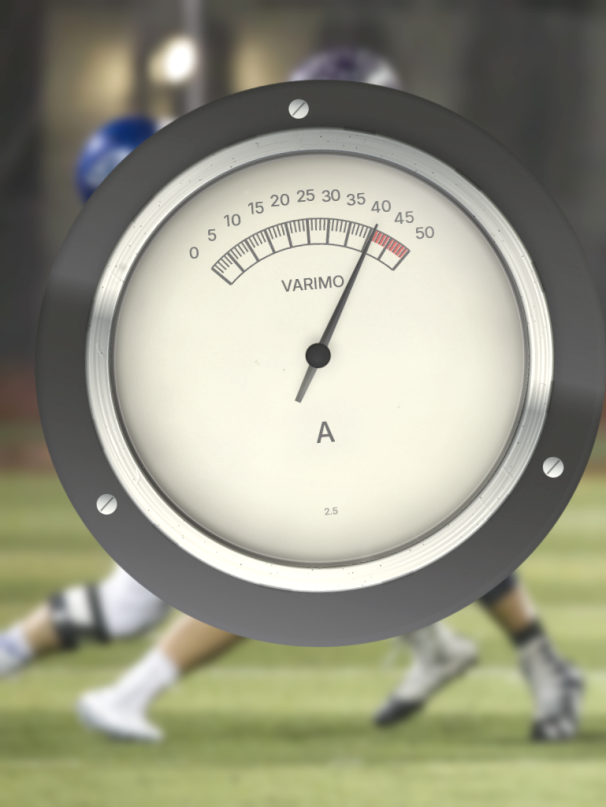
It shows {"value": 41, "unit": "A"}
